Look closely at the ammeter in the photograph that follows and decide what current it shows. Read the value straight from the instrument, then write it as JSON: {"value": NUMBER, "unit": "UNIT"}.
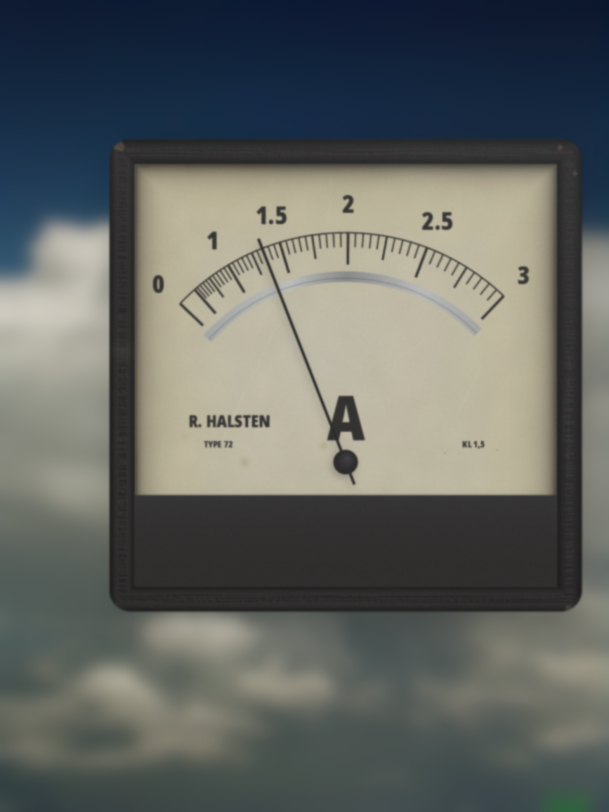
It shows {"value": 1.35, "unit": "A"}
